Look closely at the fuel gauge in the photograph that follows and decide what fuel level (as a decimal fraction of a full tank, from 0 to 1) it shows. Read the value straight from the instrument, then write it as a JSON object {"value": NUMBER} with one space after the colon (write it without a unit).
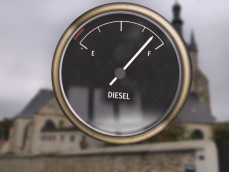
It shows {"value": 0.875}
